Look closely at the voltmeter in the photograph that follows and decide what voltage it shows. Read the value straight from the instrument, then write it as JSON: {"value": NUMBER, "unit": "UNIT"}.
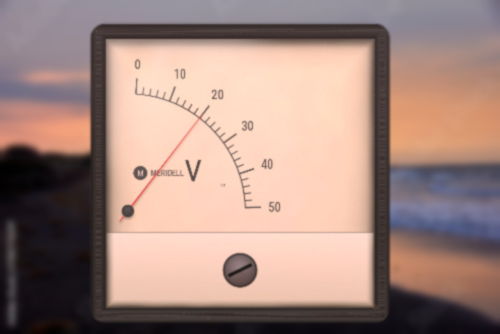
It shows {"value": 20, "unit": "V"}
